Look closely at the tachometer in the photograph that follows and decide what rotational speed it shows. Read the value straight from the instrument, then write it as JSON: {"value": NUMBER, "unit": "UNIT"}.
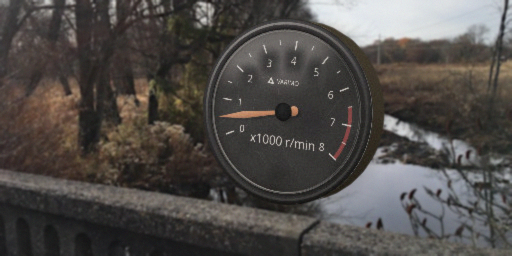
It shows {"value": 500, "unit": "rpm"}
